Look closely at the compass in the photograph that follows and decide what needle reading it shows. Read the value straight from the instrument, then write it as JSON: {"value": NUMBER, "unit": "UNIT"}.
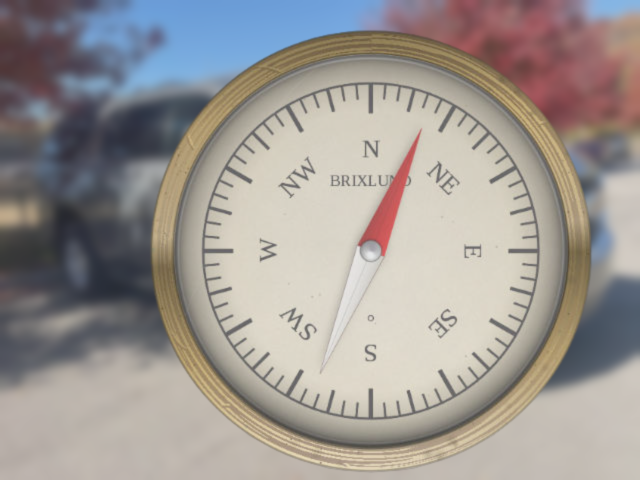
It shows {"value": 22.5, "unit": "°"}
